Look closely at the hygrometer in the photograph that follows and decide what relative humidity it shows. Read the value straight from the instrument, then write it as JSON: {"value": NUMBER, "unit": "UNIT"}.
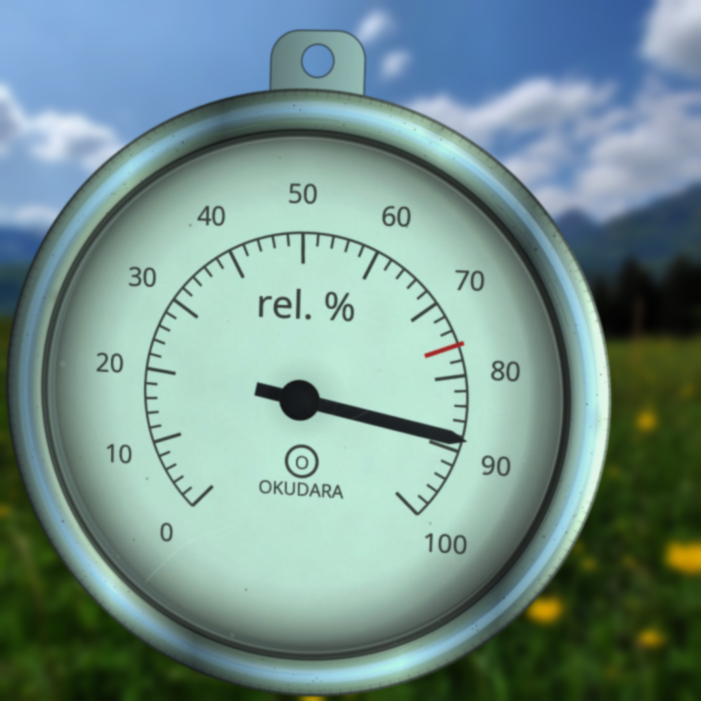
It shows {"value": 88, "unit": "%"}
